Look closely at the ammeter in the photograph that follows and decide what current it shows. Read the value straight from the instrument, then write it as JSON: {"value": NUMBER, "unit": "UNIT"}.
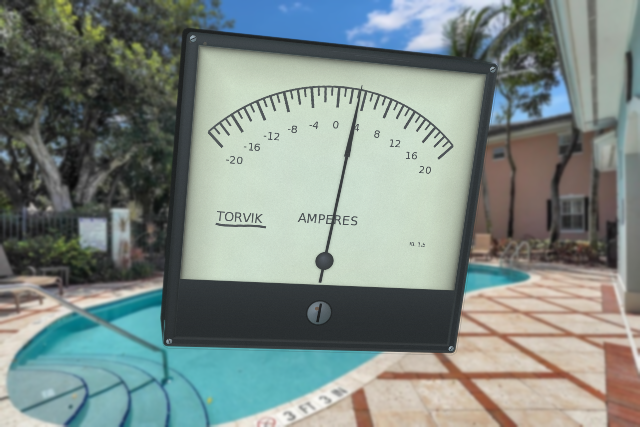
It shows {"value": 3, "unit": "A"}
